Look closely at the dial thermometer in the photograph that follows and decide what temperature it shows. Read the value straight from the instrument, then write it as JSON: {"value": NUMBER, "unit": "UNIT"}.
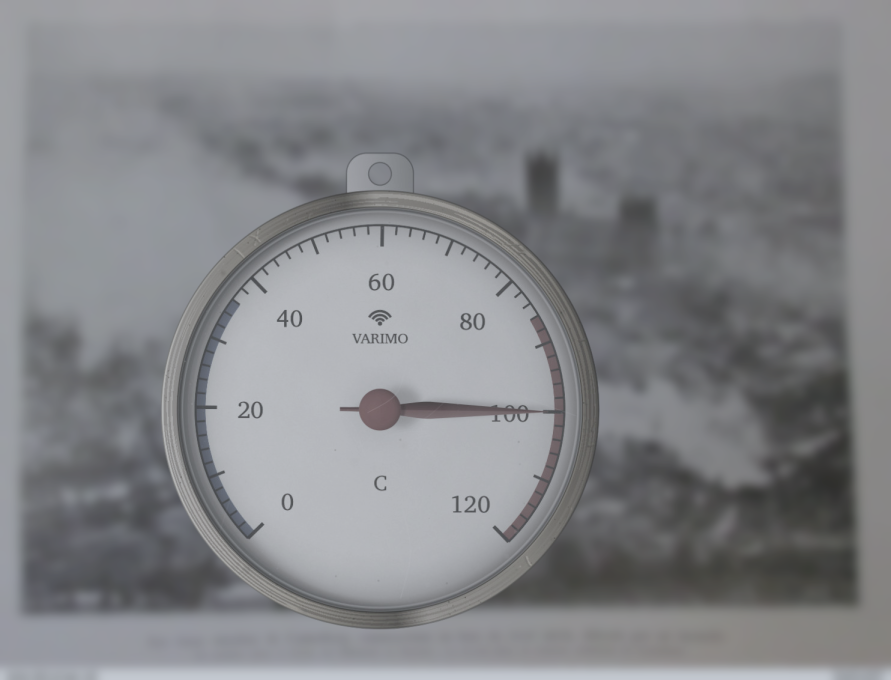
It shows {"value": 100, "unit": "°C"}
